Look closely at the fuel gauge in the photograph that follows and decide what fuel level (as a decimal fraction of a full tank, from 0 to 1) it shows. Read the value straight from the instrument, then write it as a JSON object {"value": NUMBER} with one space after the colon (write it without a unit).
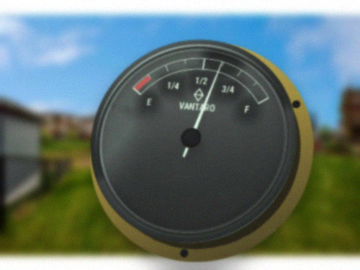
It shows {"value": 0.625}
